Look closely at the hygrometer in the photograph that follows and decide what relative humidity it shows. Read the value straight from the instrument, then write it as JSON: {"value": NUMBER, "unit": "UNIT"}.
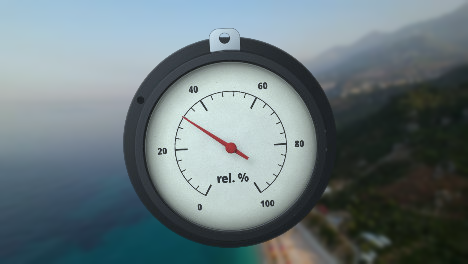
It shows {"value": 32, "unit": "%"}
